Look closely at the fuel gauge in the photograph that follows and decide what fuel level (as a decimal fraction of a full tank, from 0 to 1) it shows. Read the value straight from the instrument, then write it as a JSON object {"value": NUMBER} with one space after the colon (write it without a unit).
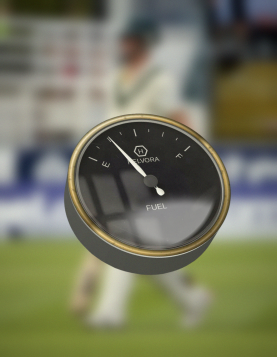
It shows {"value": 0.25}
